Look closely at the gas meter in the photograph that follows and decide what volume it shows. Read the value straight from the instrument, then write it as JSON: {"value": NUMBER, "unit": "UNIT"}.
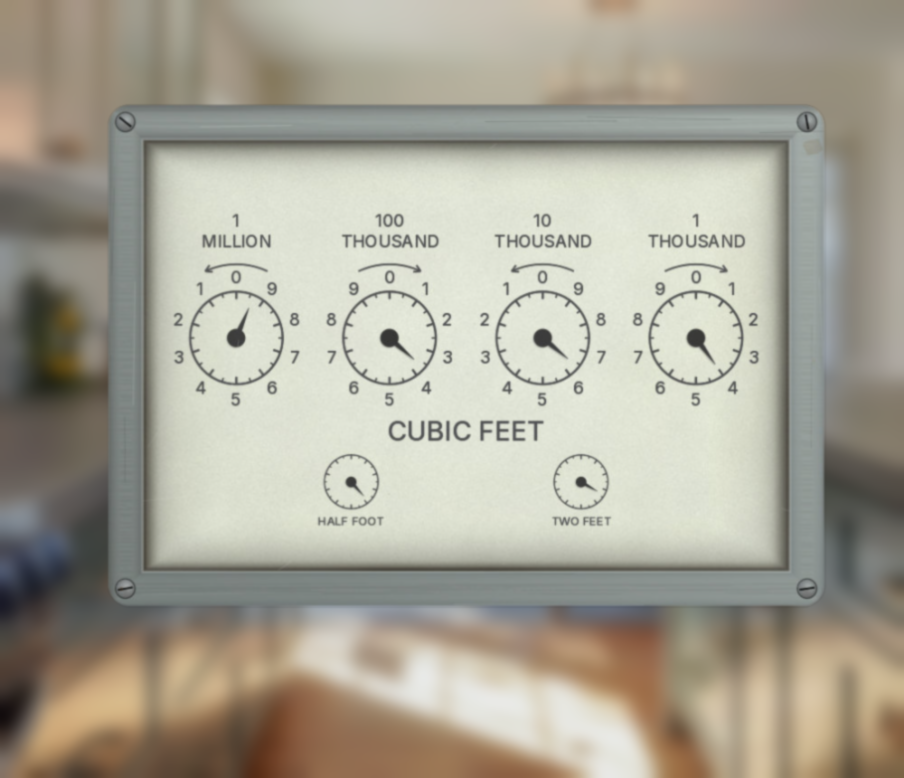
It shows {"value": 936400, "unit": "ft³"}
